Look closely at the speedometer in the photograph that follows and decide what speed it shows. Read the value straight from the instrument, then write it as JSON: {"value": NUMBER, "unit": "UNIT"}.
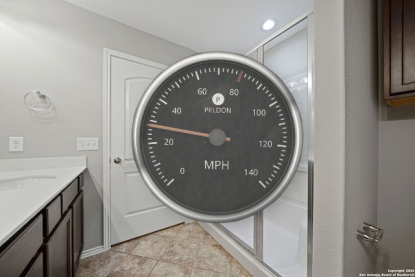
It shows {"value": 28, "unit": "mph"}
